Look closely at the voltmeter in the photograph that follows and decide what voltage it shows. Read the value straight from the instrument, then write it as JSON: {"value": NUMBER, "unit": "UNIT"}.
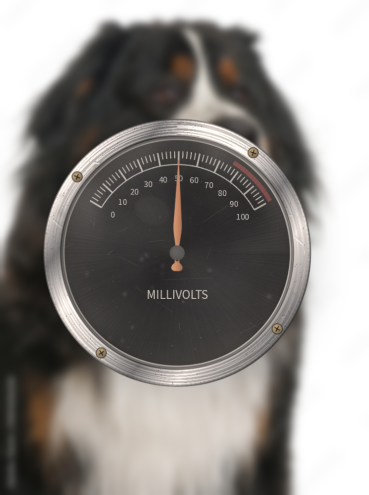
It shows {"value": 50, "unit": "mV"}
